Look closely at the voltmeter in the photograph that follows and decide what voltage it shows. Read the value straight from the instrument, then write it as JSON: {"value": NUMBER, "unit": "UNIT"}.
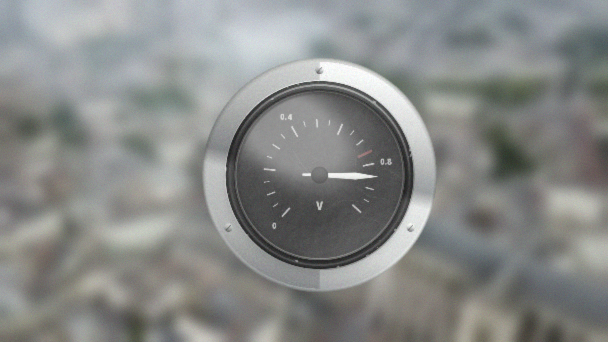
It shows {"value": 0.85, "unit": "V"}
